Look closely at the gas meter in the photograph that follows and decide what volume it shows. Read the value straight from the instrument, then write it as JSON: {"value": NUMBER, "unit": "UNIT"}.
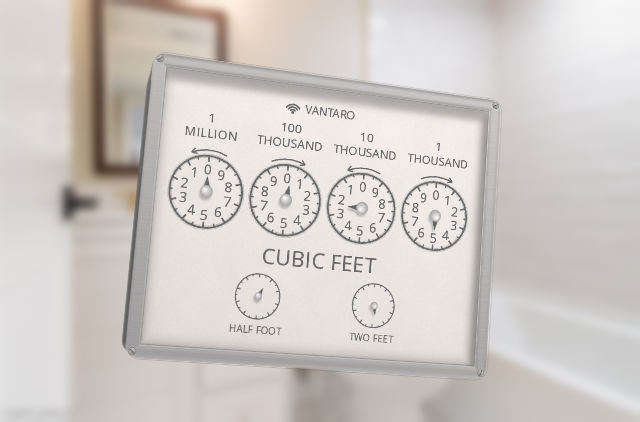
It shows {"value": 2500, "unit": "ft³"}
